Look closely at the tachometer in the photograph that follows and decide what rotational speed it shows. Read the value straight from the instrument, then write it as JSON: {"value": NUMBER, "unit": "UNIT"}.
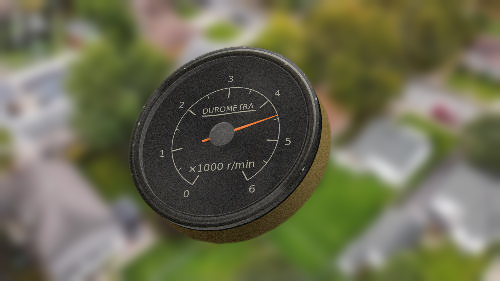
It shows {"value": 4500, "unit": "rpm"}
